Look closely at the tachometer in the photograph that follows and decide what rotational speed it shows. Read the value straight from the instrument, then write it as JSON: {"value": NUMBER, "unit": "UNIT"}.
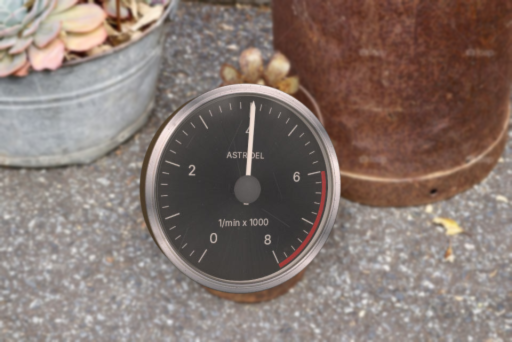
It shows {"value": 4000, "unit": "rpm"}
